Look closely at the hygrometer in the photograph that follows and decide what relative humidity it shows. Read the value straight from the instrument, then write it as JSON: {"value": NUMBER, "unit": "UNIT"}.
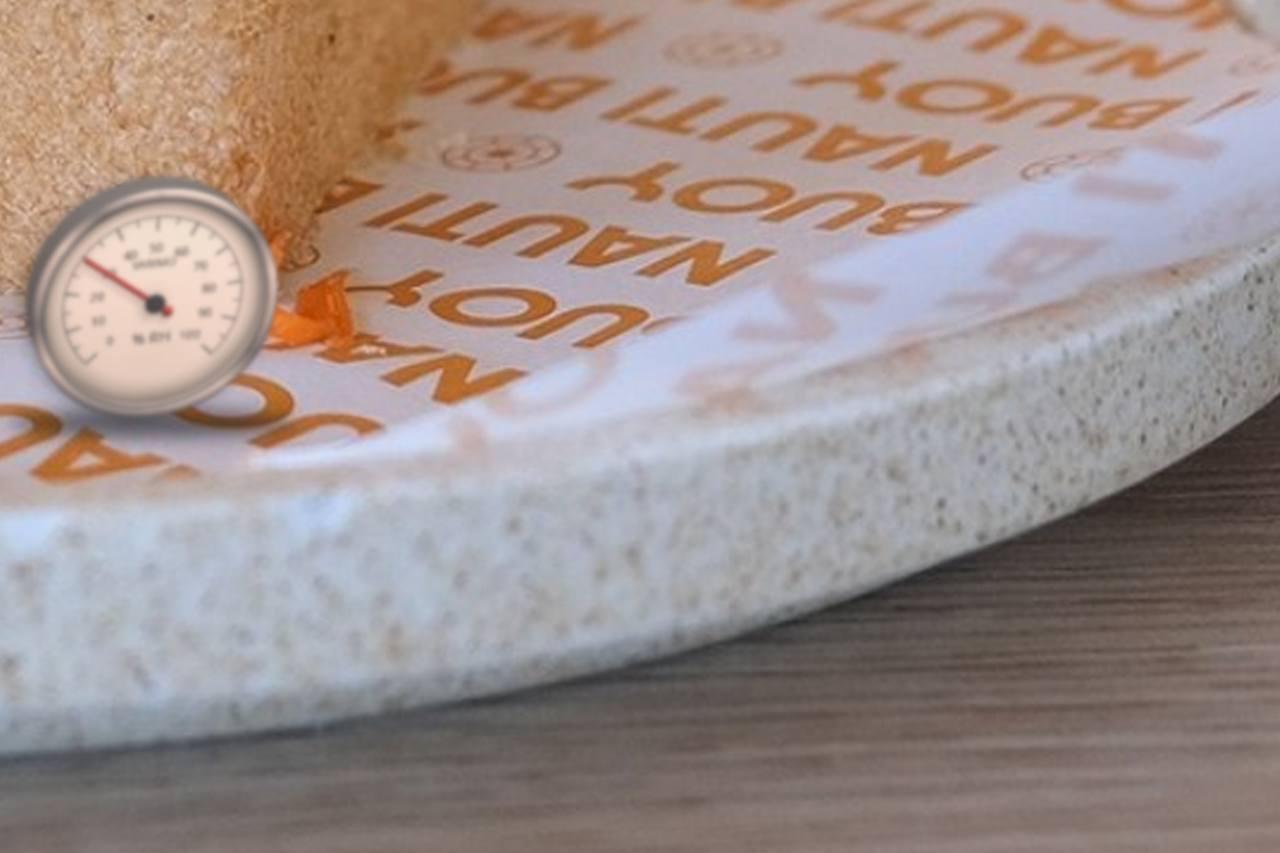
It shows {"value": 30, "unit": "%"}
